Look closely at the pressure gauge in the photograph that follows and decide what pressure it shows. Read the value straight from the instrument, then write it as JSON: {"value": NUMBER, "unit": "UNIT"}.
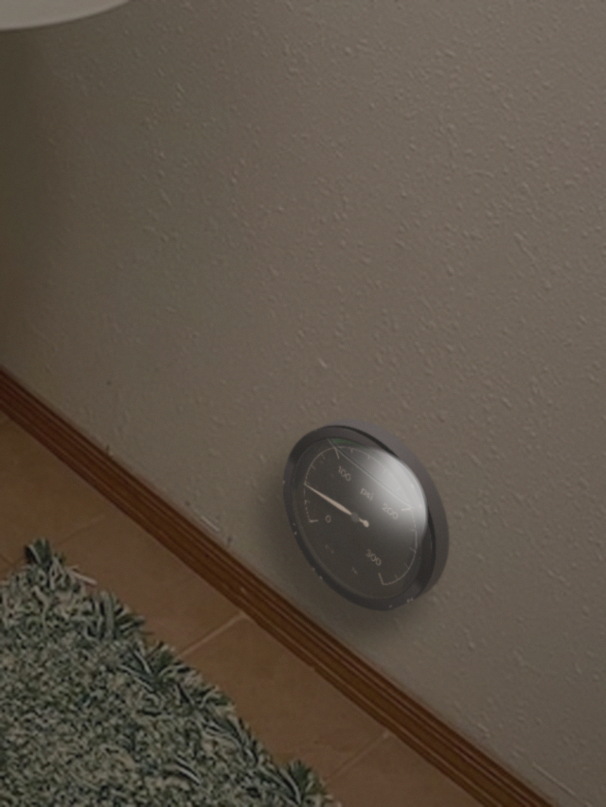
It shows {"value": 40, "unit": "psi"}
